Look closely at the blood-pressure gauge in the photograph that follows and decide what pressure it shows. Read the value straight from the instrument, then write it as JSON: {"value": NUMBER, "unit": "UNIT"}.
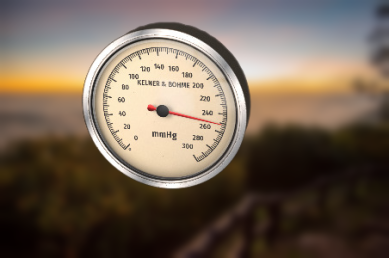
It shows {"value": 250, "unit": "mmHg"}
